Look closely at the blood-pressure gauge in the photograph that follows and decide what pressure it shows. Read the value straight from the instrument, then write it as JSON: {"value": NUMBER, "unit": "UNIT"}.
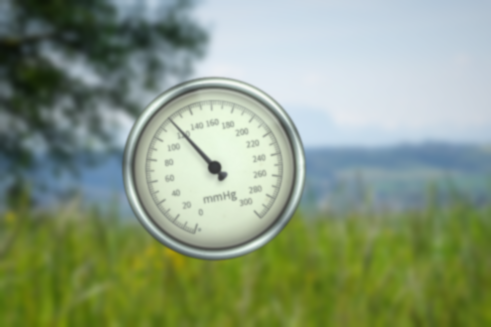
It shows {"value": 120, "unit": "mmHg"}
